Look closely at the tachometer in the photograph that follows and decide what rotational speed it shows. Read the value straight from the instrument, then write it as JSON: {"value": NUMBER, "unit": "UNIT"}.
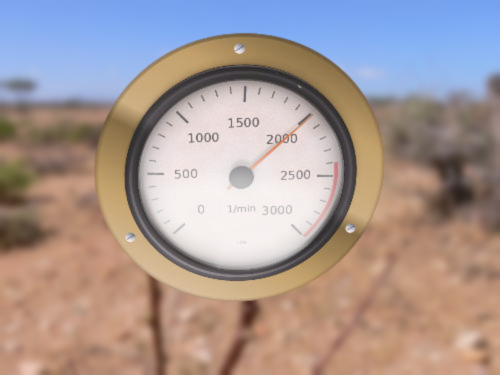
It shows {"value": 2000, "unit": "rpm"}
